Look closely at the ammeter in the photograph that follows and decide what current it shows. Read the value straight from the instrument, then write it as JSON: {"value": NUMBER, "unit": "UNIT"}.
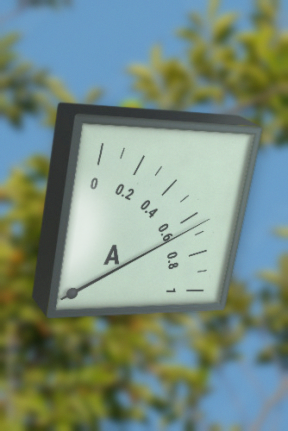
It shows {"value": 0.65, "unit": "A"}
